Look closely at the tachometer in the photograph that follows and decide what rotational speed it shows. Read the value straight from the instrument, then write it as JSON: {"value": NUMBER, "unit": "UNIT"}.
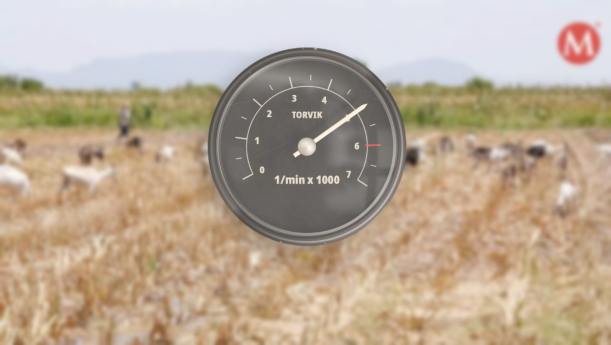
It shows {"value": 5000, "unit": "rpm"}
